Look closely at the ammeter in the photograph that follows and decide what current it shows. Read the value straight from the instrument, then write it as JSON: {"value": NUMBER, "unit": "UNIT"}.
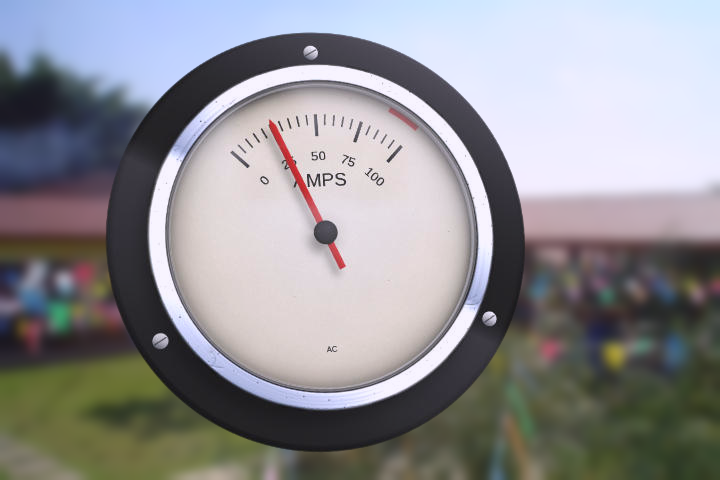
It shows {"value": 25, "unit": "A"}
